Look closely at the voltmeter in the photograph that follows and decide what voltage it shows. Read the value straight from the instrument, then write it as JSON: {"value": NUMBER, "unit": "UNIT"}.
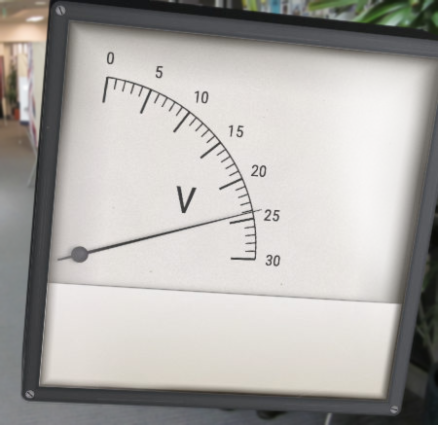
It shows {"value": 24, "unit": "V"}
